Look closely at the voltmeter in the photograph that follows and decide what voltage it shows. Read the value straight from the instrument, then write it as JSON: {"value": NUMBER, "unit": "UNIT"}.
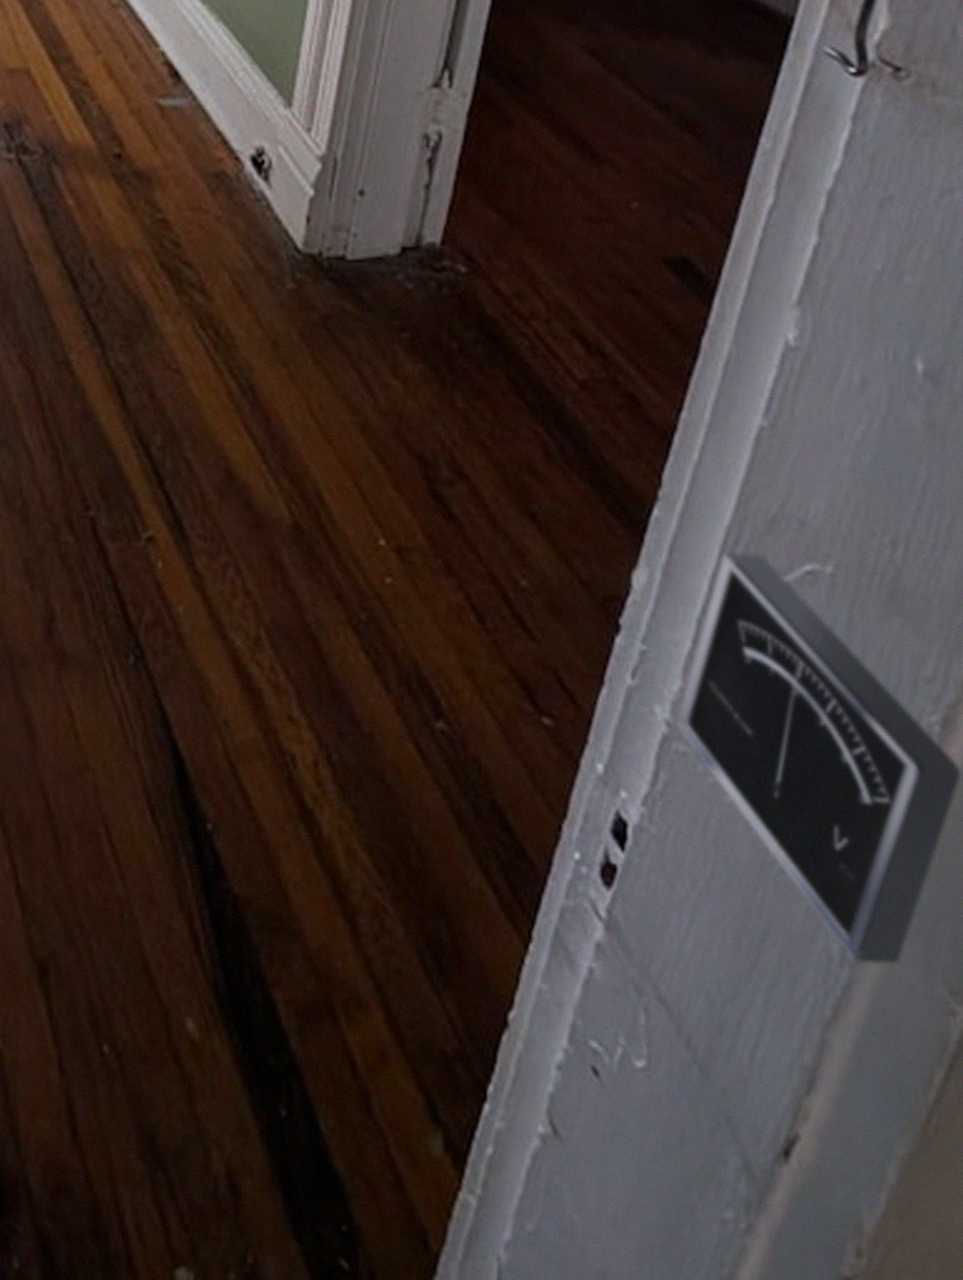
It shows {"value": 2, "unit": "V"}
